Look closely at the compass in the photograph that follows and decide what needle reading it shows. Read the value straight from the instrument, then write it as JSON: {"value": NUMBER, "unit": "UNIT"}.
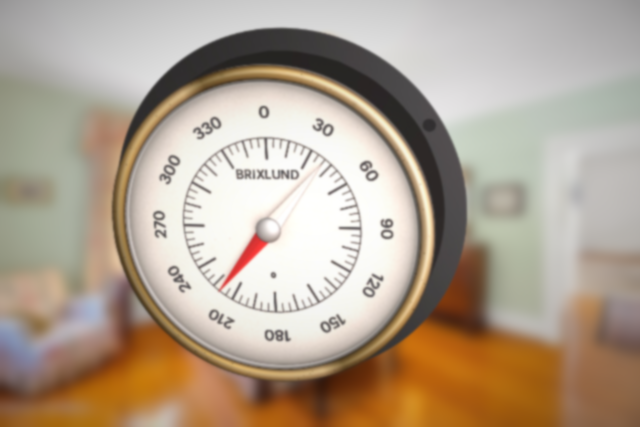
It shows {"value": 220, "unit": "°"}
